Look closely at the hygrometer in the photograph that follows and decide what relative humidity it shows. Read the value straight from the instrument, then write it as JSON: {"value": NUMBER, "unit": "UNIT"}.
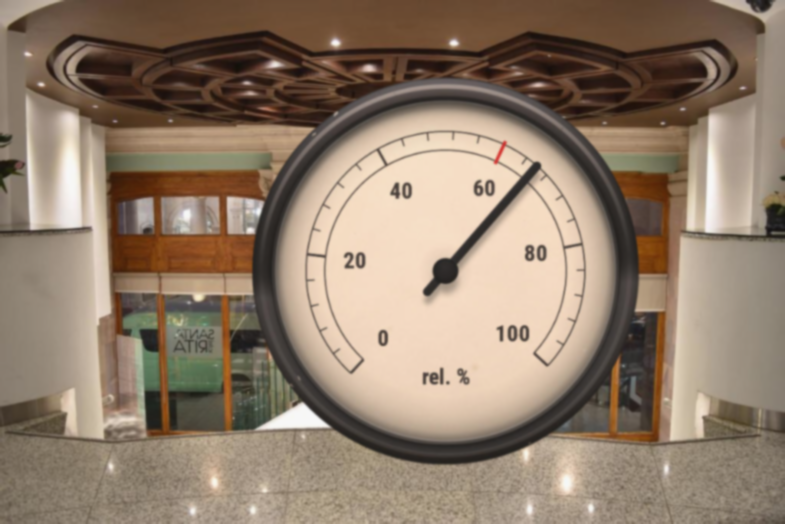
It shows {"value": 66, "unit": "%"}
